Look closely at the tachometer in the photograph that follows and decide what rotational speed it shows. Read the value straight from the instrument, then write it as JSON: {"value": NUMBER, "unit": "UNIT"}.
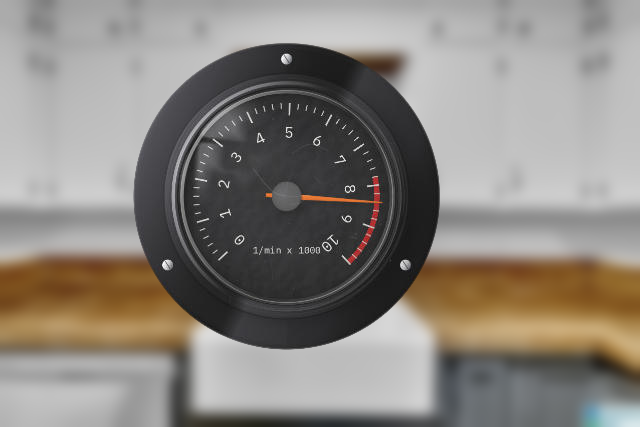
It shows {"value": 8400, "unit": "rpm"}
